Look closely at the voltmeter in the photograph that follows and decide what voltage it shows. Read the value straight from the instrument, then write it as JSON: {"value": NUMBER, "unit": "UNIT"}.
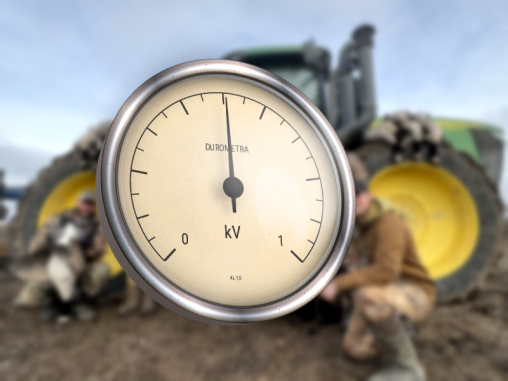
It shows {"value": 0.5, "unit": "kV"}
